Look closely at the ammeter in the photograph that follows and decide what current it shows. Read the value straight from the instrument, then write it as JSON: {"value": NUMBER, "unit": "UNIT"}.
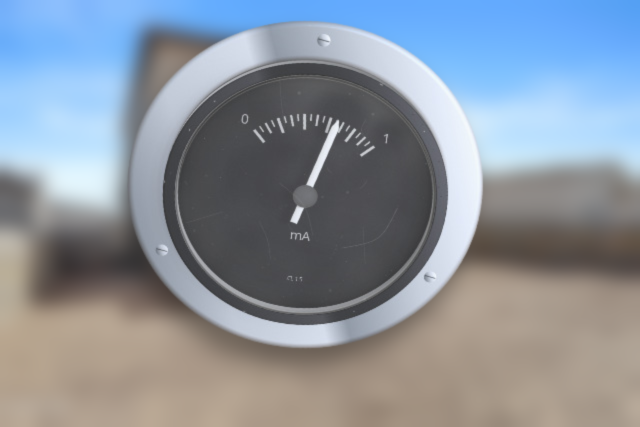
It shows {"value": 0.65, "unit": "mA"}
